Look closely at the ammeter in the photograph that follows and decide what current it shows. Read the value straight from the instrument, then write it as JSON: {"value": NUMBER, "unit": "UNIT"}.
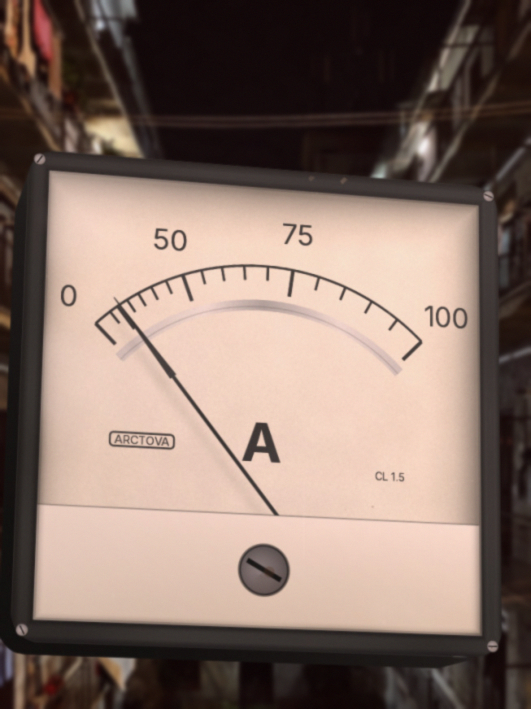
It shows {"value": 25, "unit": "A"}
